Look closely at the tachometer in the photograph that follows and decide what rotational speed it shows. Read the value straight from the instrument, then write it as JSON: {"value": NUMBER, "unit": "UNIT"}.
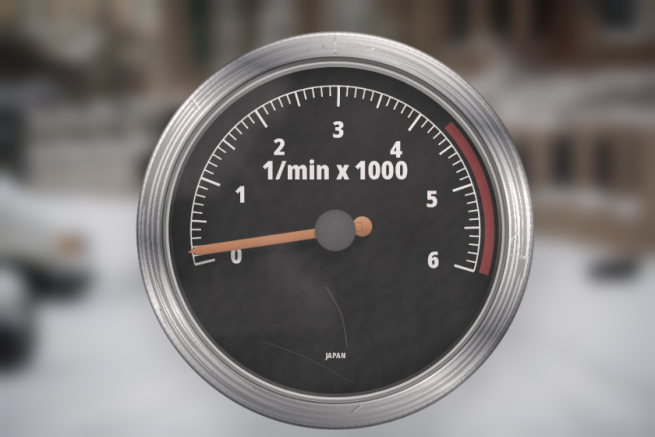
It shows {"value": 150, "unit": "rpm"}
